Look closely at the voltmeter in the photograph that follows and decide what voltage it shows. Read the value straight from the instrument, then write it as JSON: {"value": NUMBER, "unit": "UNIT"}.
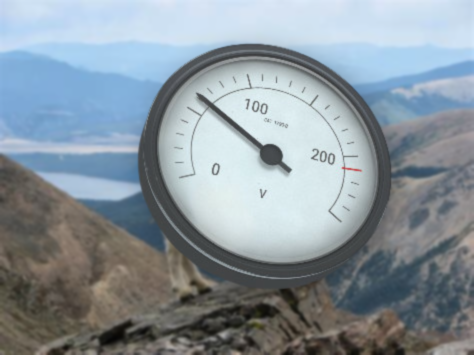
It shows {"value": 60, "unit": "V"}
